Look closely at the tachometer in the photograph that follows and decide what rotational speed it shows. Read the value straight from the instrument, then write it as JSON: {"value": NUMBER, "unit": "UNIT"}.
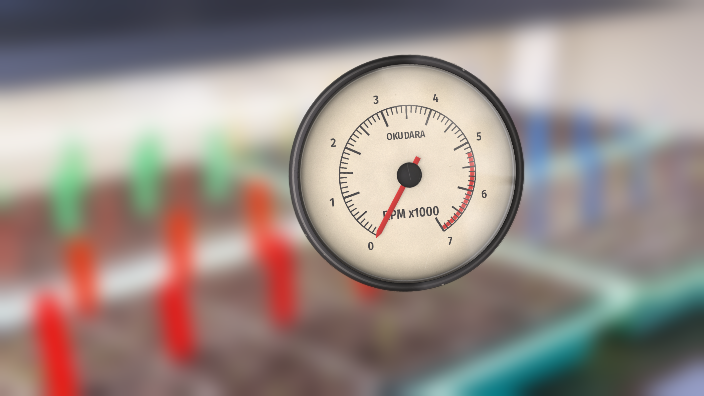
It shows {"value": 0, "unit": "rpm"}
